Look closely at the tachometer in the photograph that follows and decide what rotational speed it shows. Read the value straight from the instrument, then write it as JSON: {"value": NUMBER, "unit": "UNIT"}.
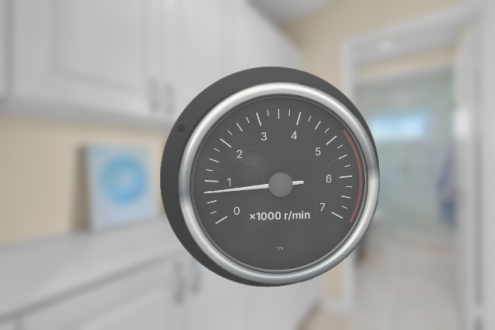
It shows {"value": 750, "unit": "rpm"}
